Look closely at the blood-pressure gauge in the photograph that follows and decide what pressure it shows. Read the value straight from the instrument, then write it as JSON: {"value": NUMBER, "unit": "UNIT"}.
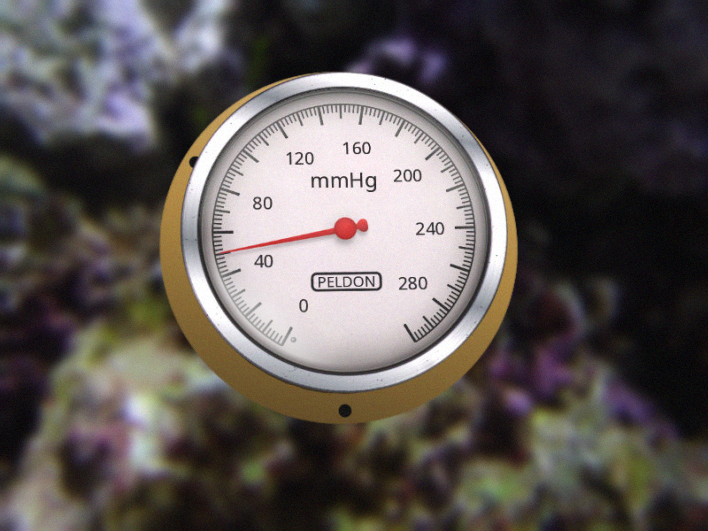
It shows {"value": 50, "unit": "mmHg"}
